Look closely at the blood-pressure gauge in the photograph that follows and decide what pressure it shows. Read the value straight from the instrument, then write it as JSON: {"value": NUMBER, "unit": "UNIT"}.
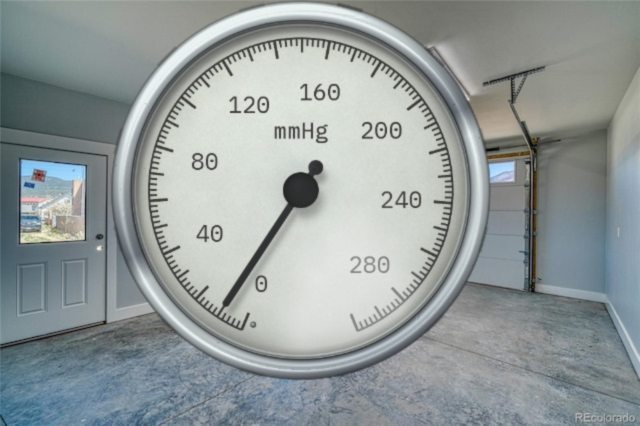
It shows {"value": 10, "unit": "mmHg"}
